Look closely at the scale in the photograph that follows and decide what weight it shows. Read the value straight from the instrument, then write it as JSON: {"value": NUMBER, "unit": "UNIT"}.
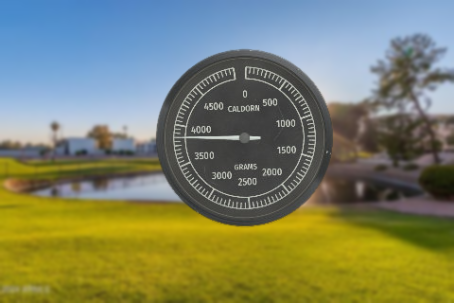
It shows {"value": 3850, "unit": "g"}
